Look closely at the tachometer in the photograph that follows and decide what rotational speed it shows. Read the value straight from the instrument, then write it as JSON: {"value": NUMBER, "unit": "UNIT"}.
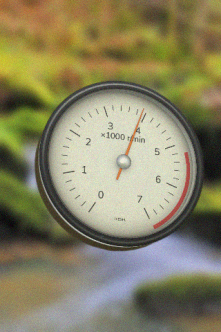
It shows {"value": 3900, "unit": "rpm"}
